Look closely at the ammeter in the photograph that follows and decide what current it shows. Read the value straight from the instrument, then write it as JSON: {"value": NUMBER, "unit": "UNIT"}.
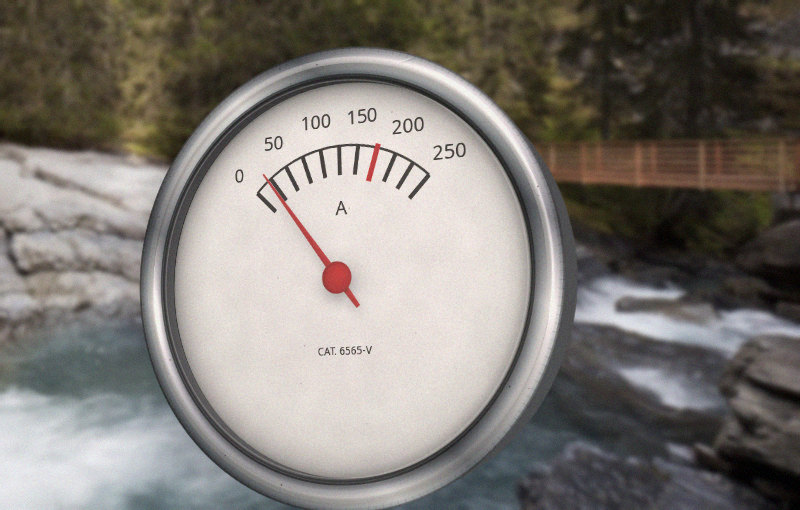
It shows {"value": 25, "unit": "A"}
